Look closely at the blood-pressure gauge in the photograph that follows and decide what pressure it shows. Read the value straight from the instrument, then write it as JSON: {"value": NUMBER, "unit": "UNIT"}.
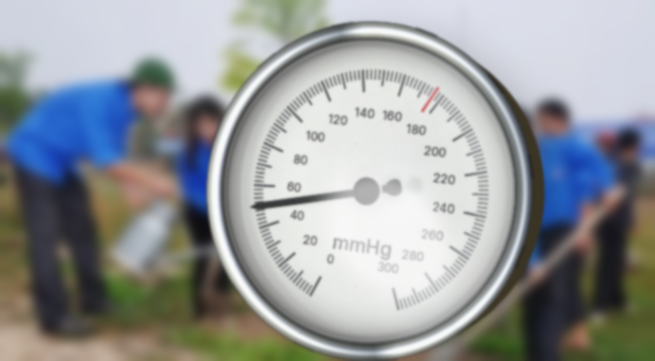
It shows {"value": 50, "unit": "mmHg"}
